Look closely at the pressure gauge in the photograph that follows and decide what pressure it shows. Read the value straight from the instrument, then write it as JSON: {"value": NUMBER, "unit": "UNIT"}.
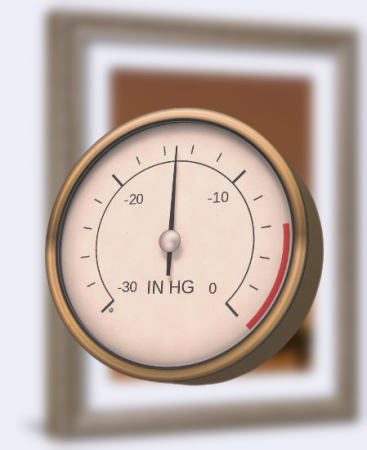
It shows {"value": -15, "unit": "inHg"}
